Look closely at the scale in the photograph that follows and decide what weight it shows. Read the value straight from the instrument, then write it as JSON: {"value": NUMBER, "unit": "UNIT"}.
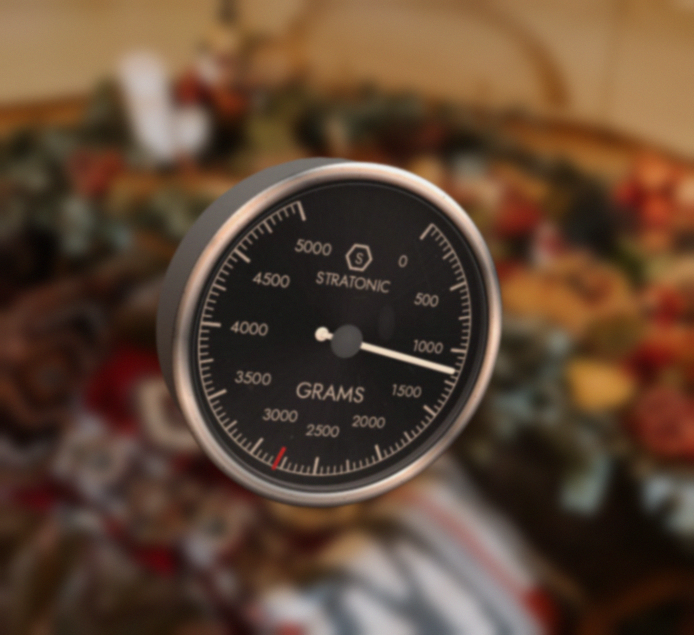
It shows {"value": 1150, "unit": "g"}
